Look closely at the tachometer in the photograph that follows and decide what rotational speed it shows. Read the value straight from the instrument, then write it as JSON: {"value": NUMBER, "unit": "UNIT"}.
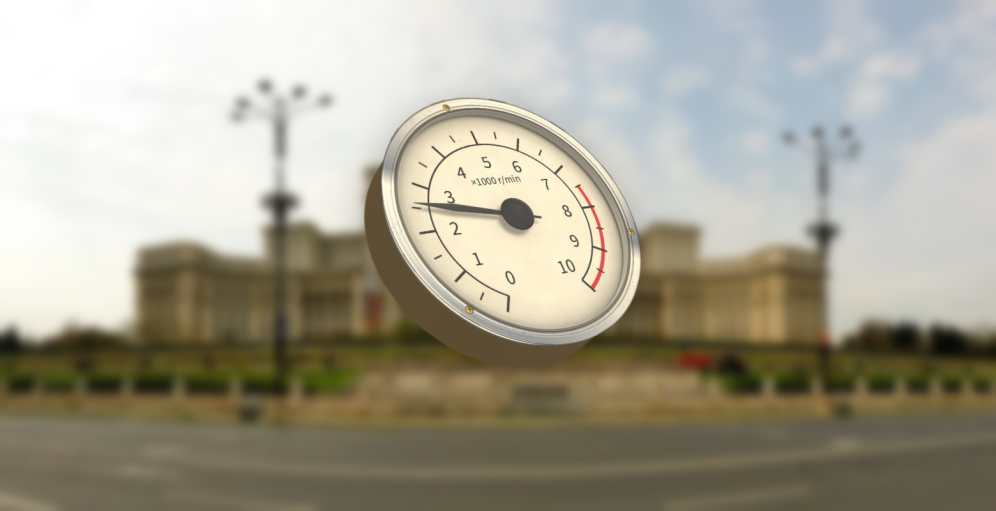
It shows {"value": 2500, "unit": "rpm"}
